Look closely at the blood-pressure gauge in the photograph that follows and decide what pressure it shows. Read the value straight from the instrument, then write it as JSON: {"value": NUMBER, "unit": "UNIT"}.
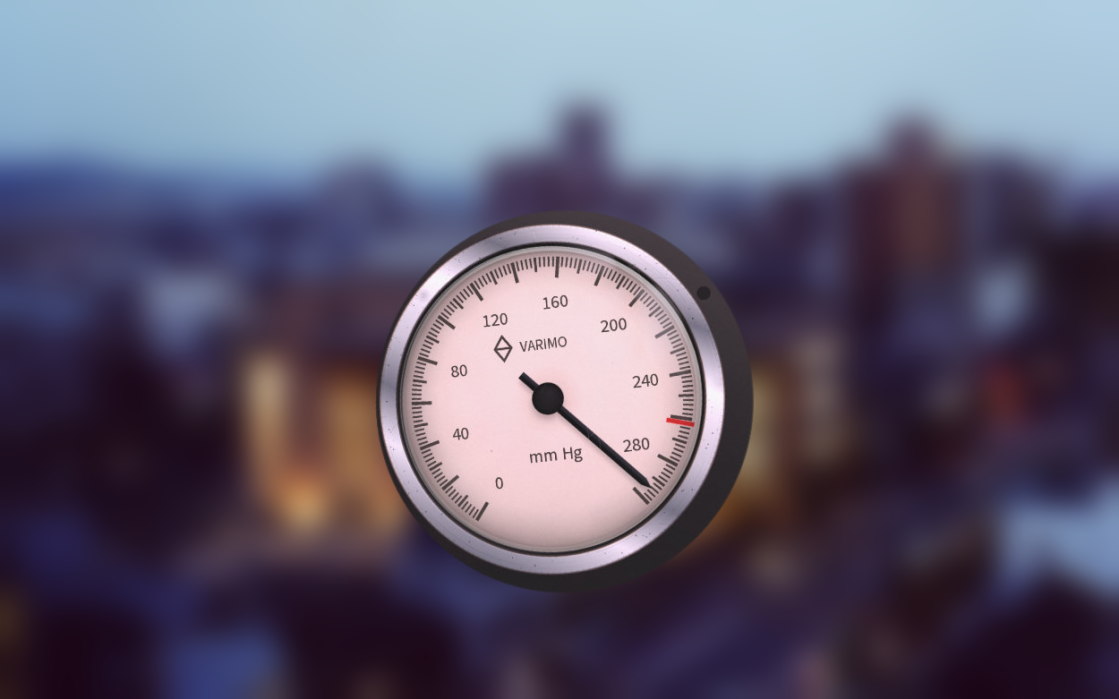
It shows {"value": 294, "unit": "mmHg"}
